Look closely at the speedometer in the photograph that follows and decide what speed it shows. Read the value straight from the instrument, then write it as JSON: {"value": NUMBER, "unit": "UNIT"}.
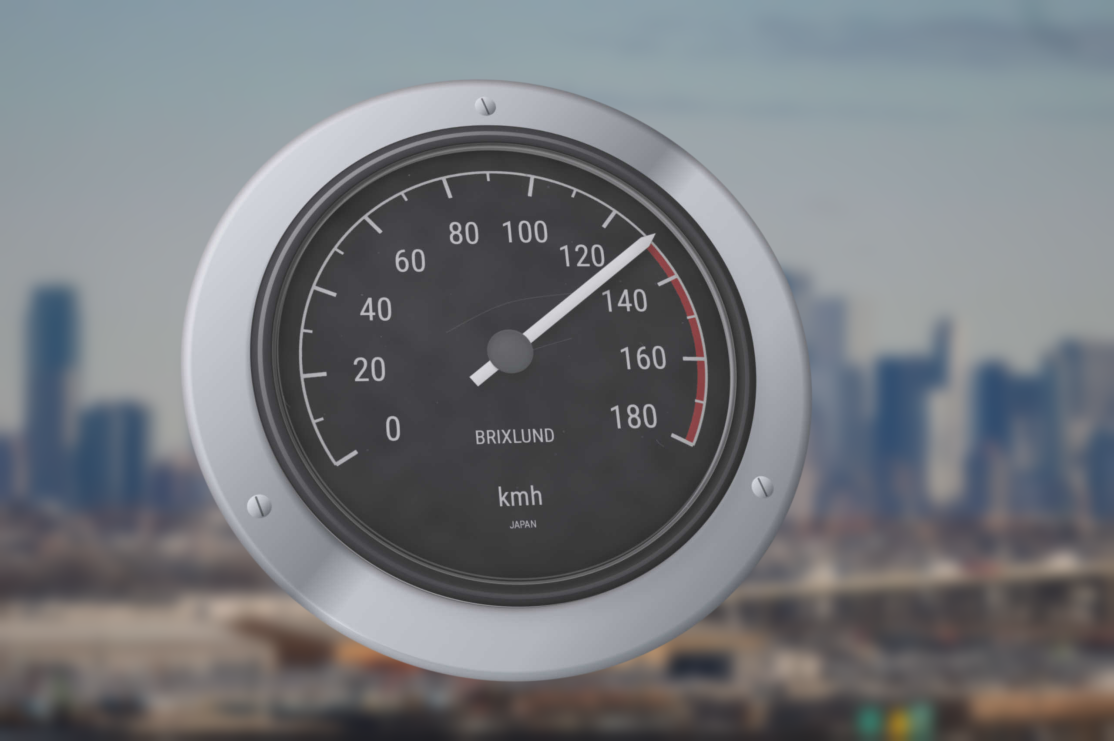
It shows {"value": 130, "unit": "km/h"}
